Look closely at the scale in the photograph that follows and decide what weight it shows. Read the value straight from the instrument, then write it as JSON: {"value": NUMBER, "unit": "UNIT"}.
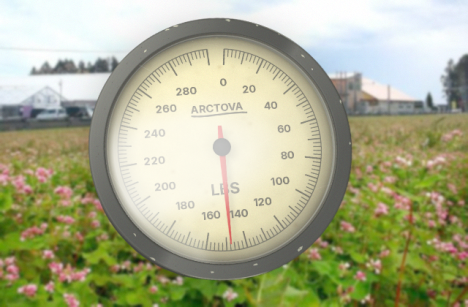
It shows {"value": 148, "unit": "lb"}
